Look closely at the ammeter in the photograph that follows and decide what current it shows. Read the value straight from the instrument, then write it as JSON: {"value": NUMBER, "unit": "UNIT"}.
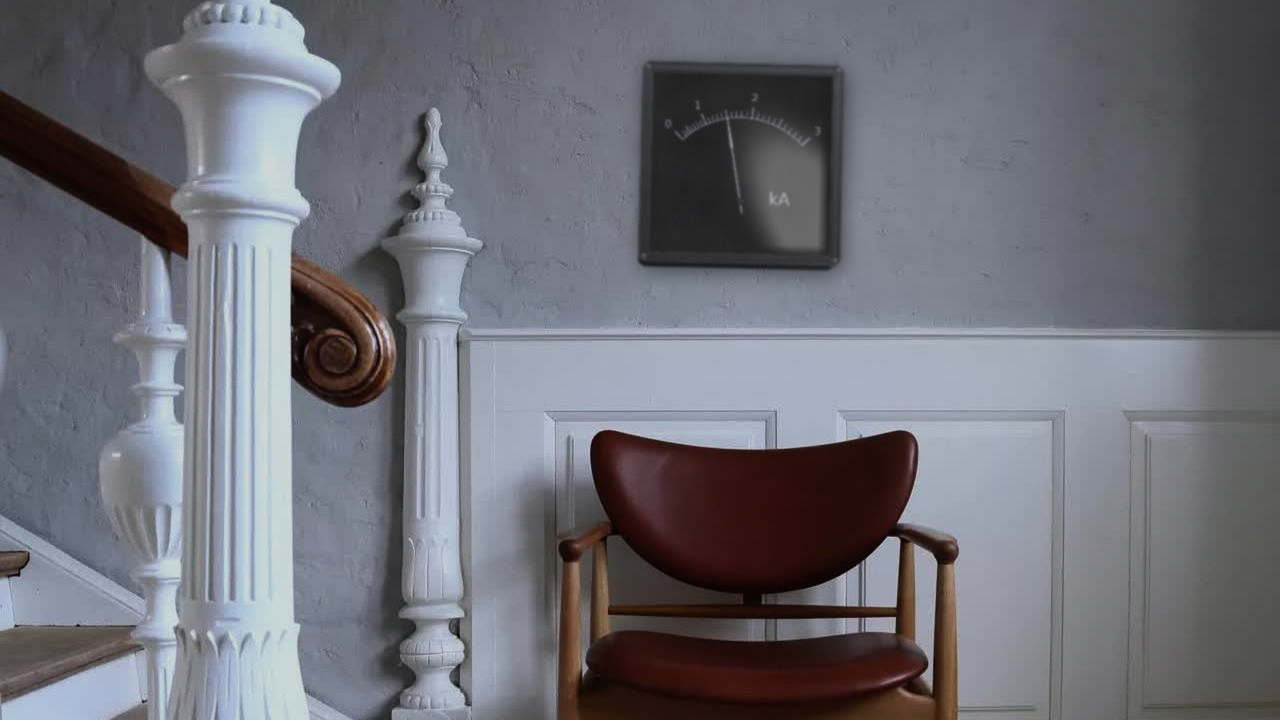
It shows {"value": 1.5, "unit": "kA"}
